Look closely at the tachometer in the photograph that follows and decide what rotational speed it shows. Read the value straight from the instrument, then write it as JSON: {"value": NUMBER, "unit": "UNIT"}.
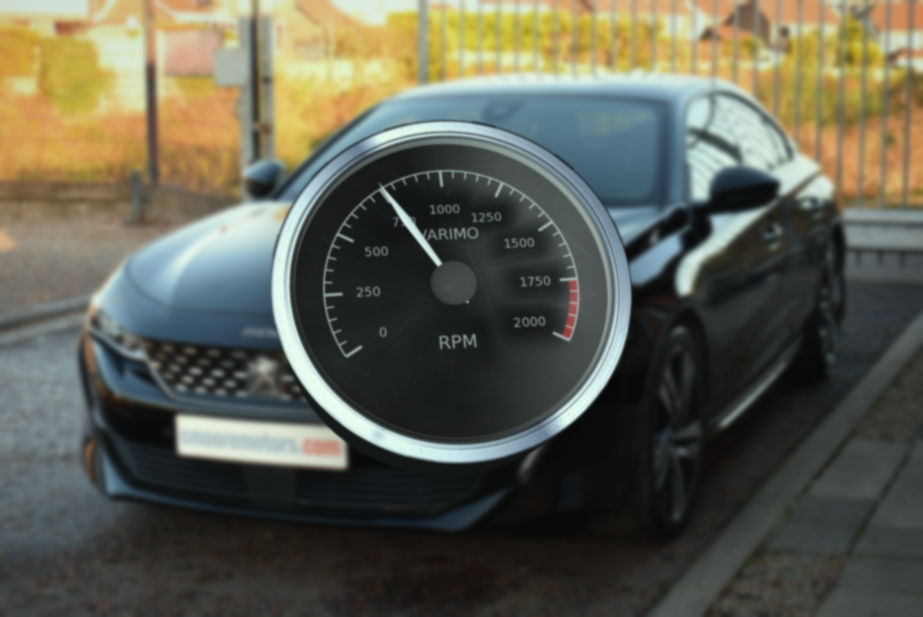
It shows {"value": 750, "unit": "rpm"}
